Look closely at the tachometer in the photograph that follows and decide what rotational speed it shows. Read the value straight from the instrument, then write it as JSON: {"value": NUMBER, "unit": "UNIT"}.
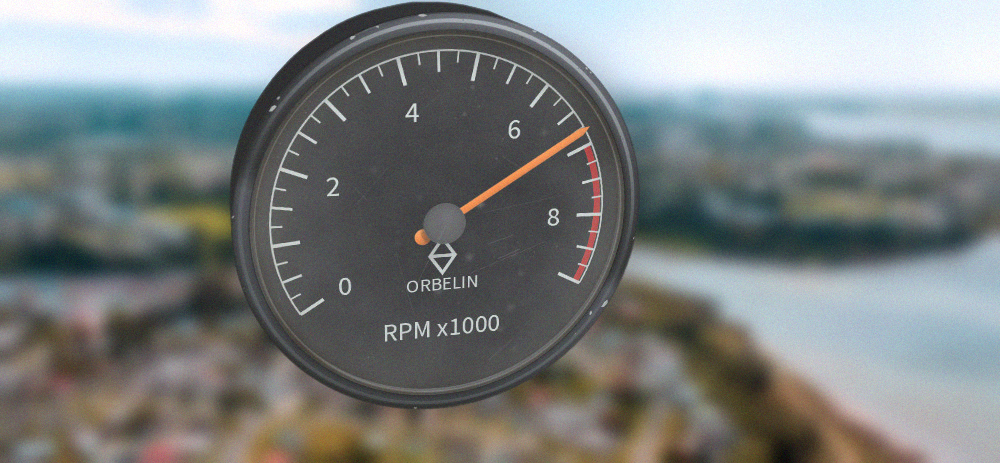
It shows {"value": 6750, "unit": "rpm"}
